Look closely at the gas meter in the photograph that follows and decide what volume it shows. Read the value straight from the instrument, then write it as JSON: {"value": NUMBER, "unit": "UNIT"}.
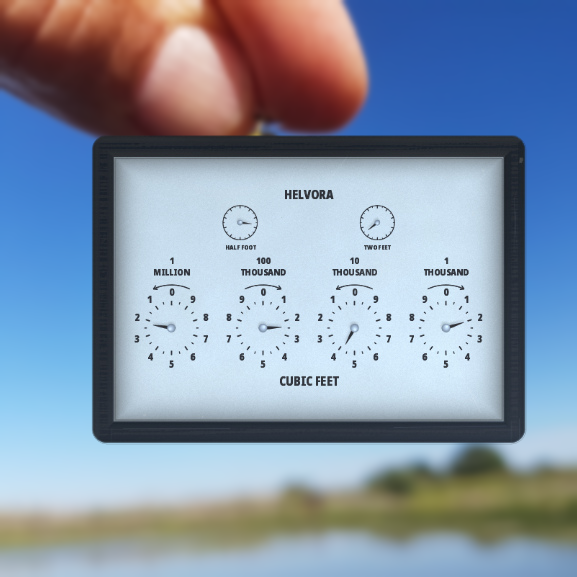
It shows {"value": 224200, "unit": "ft³"}
